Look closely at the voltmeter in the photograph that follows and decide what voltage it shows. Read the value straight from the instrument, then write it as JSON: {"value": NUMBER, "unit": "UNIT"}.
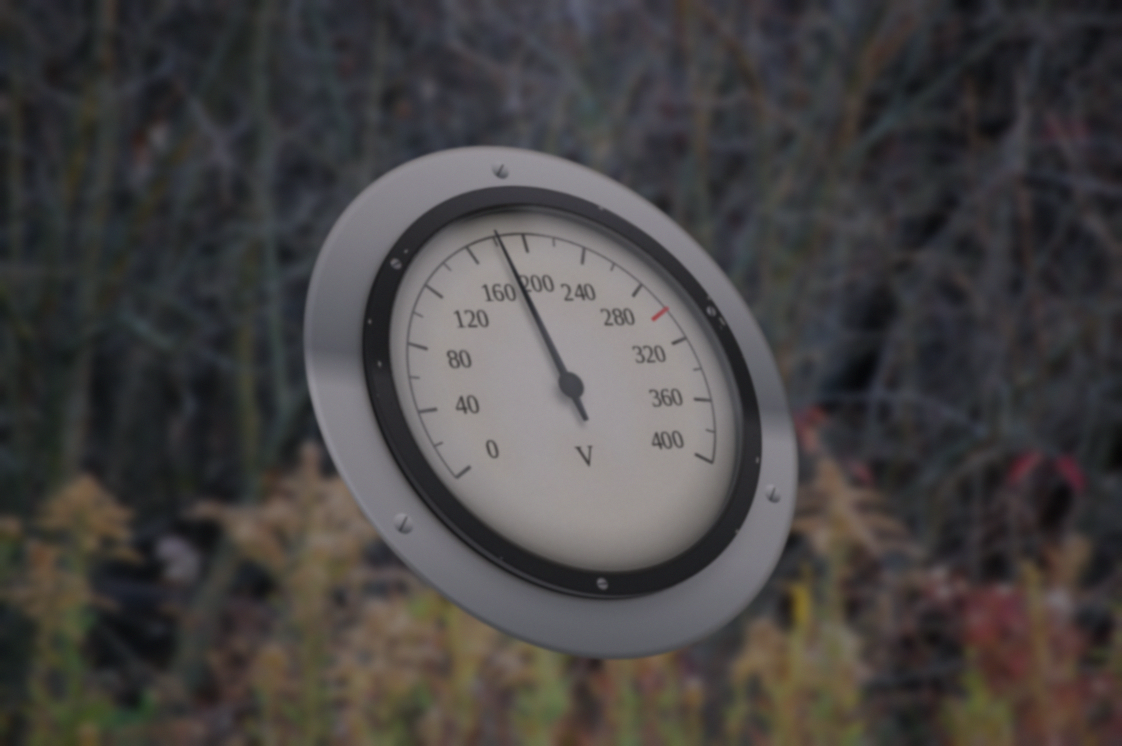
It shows {"value": 180, "unit": "V"}
